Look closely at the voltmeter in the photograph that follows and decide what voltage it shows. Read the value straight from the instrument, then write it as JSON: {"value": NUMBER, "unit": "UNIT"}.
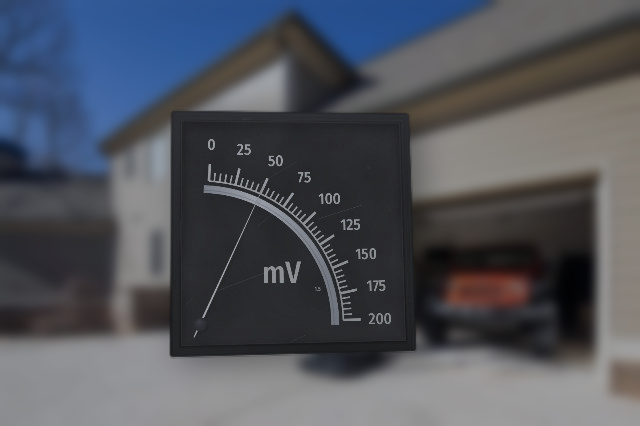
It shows {"value": 50, "unit": "mV"}
